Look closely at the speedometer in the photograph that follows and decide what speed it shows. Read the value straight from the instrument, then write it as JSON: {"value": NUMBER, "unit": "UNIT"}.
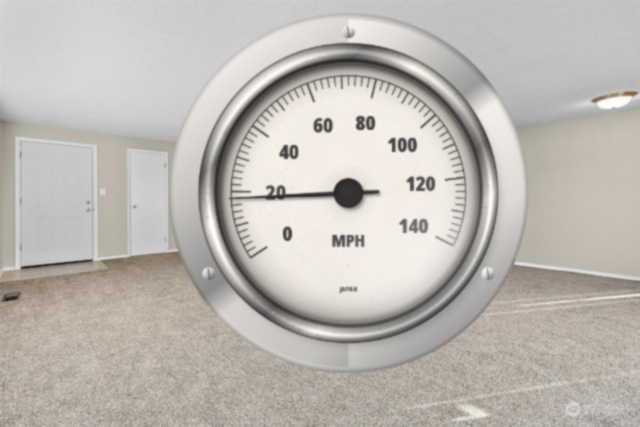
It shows {"value": 18, "unit": "mph"}
